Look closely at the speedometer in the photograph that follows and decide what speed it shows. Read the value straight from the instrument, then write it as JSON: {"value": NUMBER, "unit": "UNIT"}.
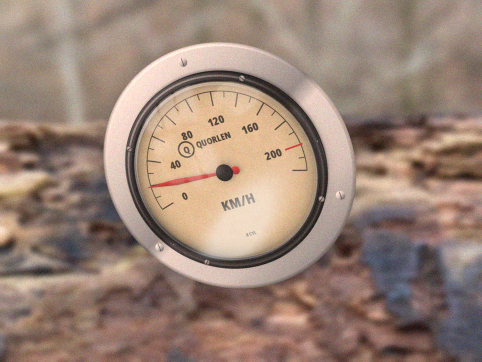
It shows {"value": 20, "unit": "km/h"}
